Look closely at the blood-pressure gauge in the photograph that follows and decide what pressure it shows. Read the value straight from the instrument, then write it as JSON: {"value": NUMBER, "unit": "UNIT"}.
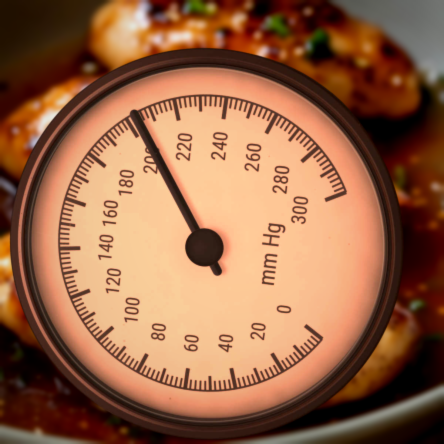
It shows {"value": 204, "unit": "mmHg"}
